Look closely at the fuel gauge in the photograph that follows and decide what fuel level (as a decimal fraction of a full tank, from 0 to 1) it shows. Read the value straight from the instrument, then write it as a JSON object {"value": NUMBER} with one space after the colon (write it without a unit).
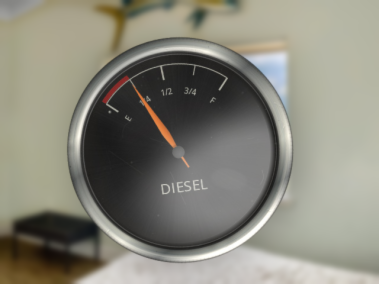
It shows {"value": 0.25}
